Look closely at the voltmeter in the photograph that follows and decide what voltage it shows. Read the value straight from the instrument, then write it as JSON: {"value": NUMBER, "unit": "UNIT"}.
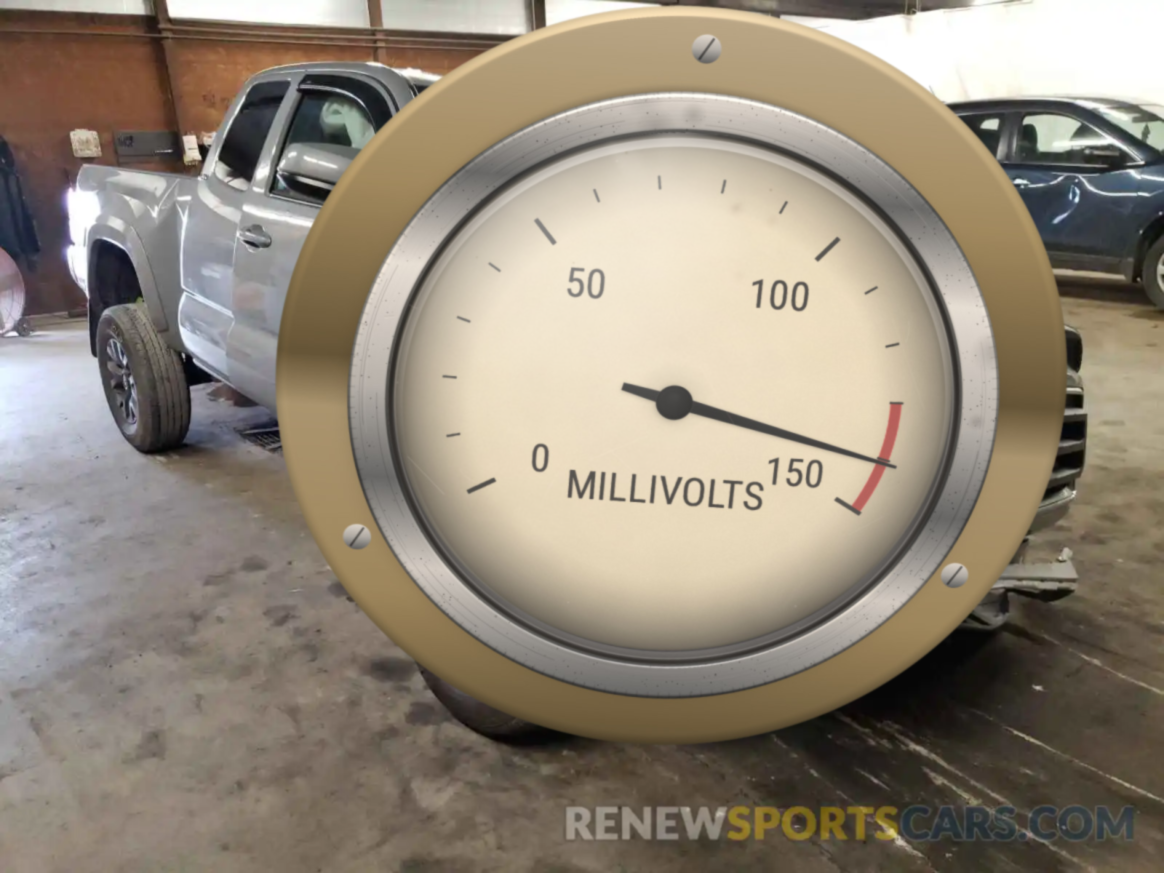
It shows {"value": 140, "unit": "mV"}
